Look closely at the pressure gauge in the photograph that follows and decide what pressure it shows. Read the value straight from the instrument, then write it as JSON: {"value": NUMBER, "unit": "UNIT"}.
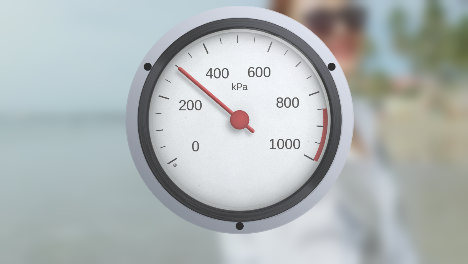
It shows {"value": 300, "unit": "kPa"}
